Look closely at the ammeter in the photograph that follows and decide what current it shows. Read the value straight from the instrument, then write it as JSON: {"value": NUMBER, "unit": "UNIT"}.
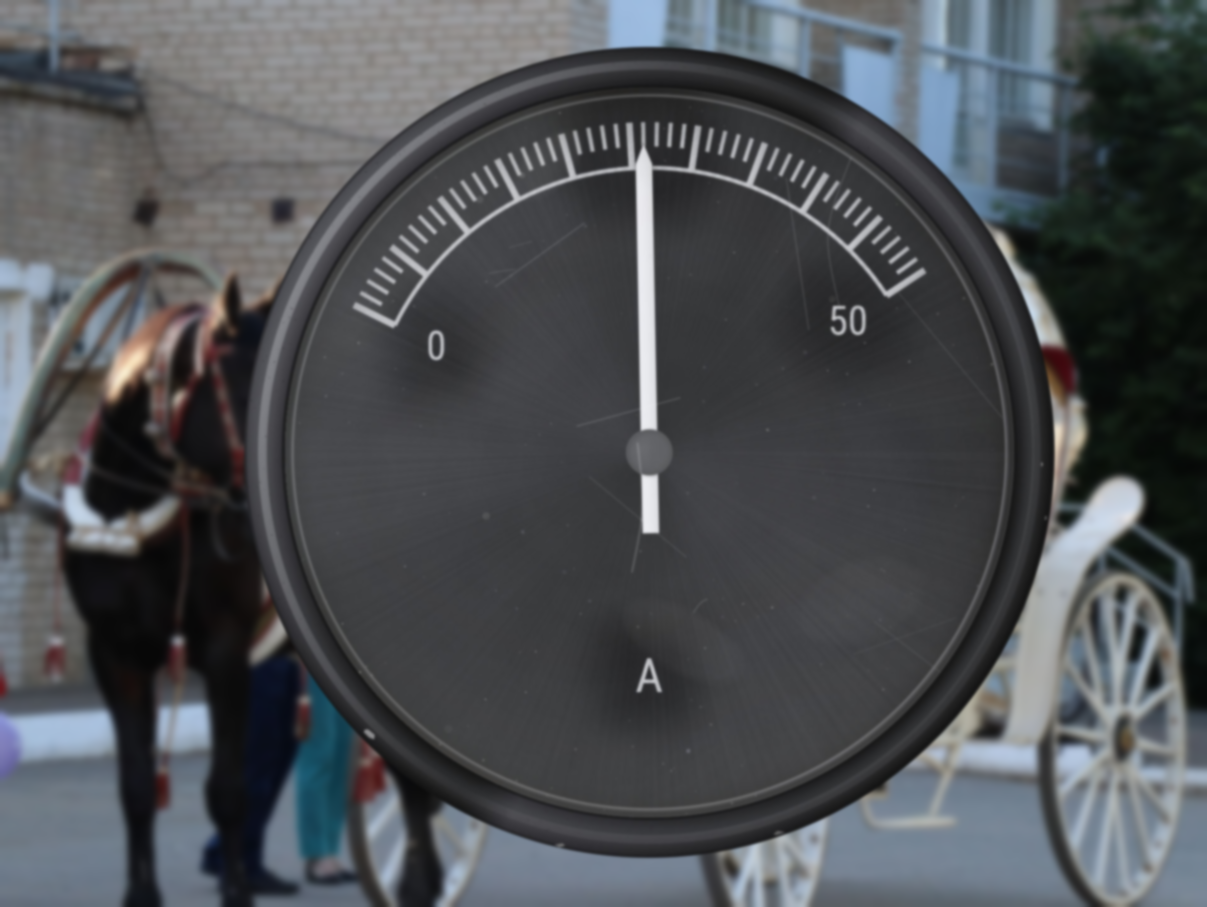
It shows {"value": 26, "unit": "A"}
